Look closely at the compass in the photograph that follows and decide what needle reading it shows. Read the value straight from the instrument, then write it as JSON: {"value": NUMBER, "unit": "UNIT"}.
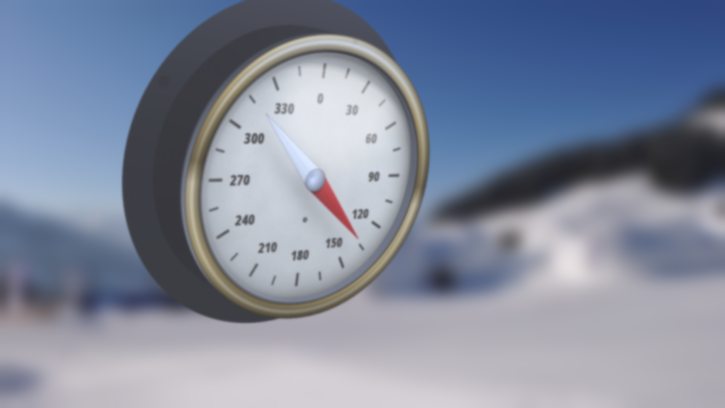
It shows {"value": 135, "unit": "°"}
